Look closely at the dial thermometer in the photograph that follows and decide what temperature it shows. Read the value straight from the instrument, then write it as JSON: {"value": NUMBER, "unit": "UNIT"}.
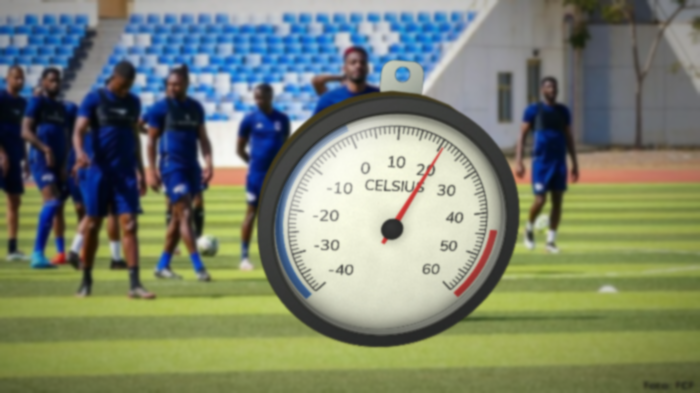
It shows {"value": 20, "unit": "°C"}
